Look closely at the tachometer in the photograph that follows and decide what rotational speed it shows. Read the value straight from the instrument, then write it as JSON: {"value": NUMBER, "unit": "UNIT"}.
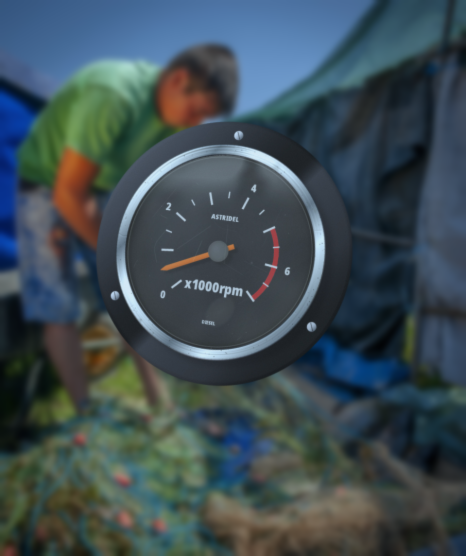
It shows {"value": 500, "unit": "rpm"}
